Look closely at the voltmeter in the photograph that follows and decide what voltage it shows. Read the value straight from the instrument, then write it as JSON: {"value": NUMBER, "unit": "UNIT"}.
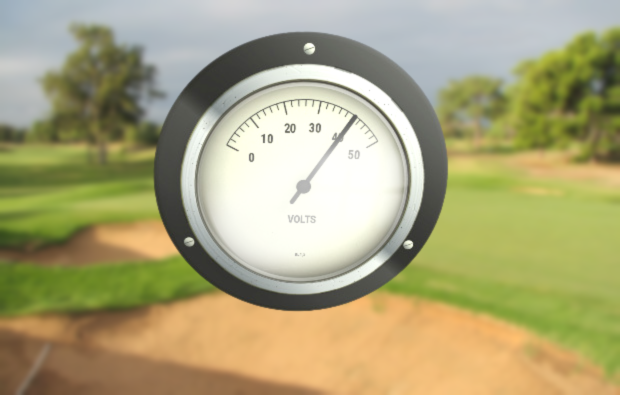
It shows {"value": 40, "unit": "V"}
